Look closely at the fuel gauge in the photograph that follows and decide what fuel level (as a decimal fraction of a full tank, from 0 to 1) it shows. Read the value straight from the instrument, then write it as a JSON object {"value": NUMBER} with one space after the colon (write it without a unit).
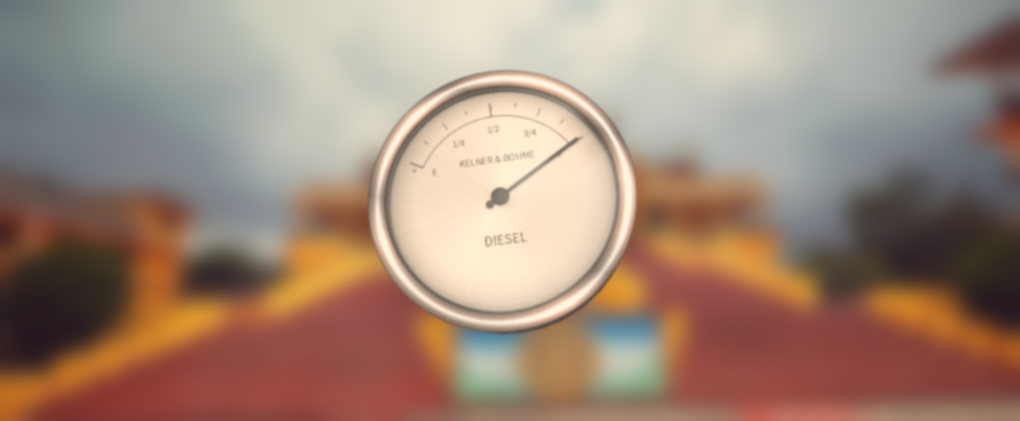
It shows {"value": 1}
